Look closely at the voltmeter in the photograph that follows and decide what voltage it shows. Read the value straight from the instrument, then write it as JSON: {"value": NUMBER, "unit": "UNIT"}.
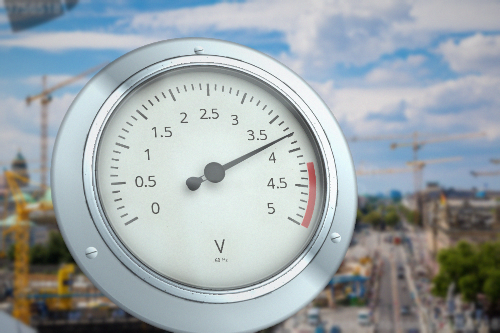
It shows {"value": 3.8, "unit": "V"}
